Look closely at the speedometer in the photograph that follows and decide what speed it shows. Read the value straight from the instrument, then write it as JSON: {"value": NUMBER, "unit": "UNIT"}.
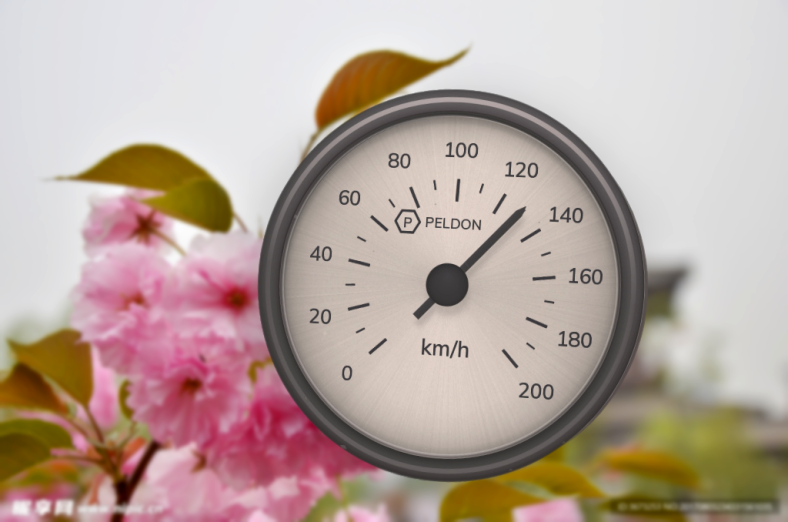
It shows {"value": 130, "unit": "km/h"}
